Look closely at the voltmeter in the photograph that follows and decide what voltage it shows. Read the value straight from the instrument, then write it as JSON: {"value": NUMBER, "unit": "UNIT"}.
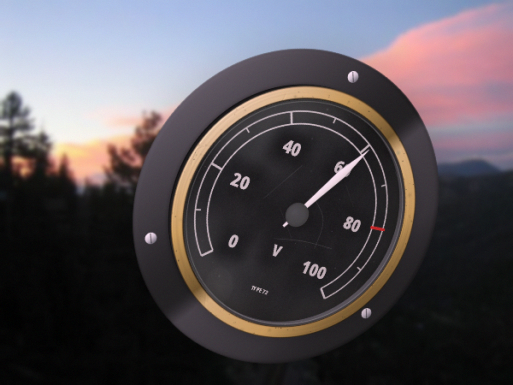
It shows {"value": 60, "unit": "V"}
